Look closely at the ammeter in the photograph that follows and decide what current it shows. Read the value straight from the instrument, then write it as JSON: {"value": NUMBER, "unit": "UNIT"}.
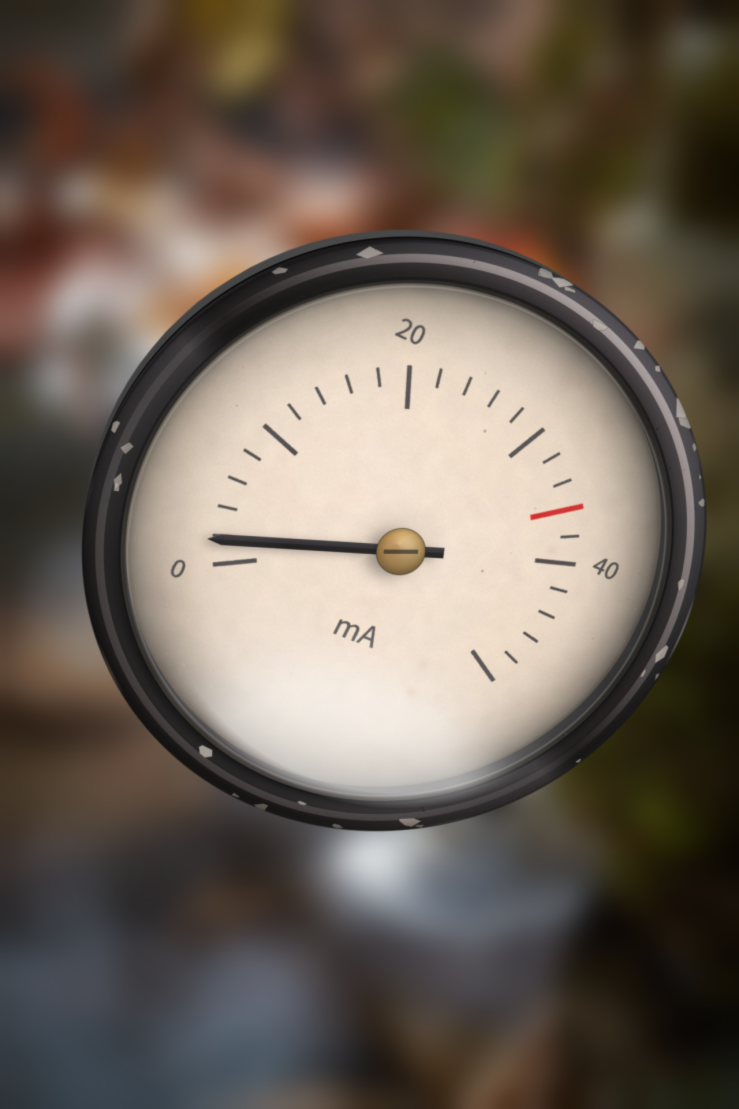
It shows {"value": 2, "unit": "mA"}
